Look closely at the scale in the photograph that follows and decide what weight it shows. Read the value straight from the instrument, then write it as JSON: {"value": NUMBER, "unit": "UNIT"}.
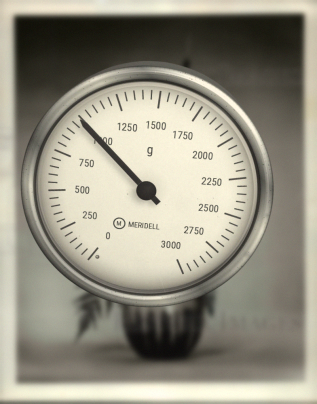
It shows {"value": 1000, "unit": "g"}
